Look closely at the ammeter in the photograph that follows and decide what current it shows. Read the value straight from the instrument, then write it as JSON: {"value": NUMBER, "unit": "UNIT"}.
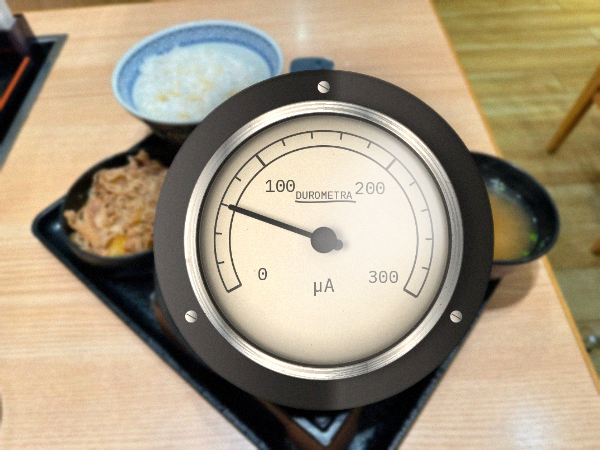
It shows {"value": 60, "unit": "µA"}
